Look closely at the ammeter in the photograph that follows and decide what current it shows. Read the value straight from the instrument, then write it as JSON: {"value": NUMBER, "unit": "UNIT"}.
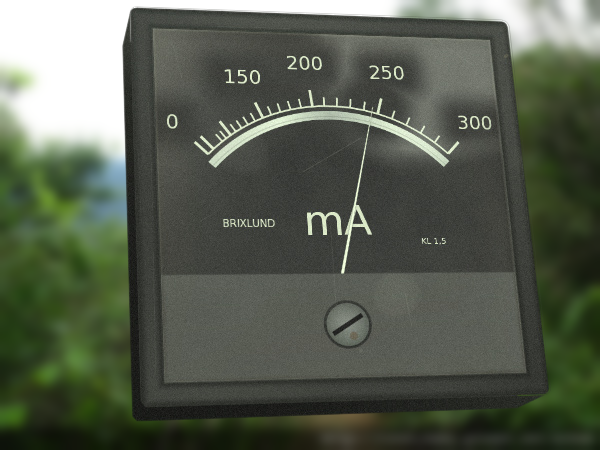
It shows {"value": 245, "unit": "mA"}
